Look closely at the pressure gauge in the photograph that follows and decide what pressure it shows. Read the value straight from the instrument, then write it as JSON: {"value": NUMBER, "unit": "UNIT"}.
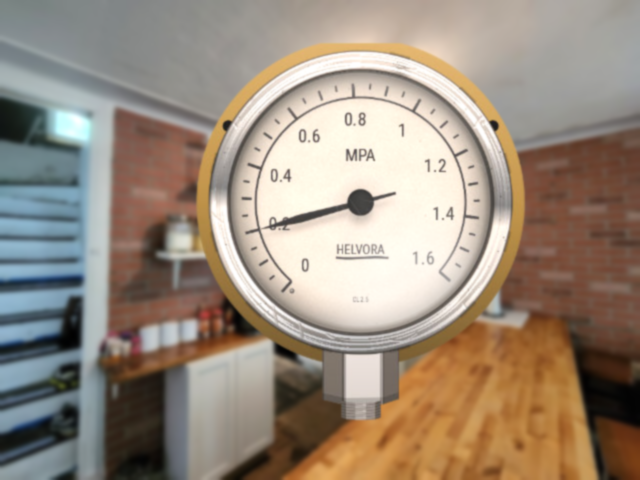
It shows {"value": 0.2, "unit": "MPa"}
